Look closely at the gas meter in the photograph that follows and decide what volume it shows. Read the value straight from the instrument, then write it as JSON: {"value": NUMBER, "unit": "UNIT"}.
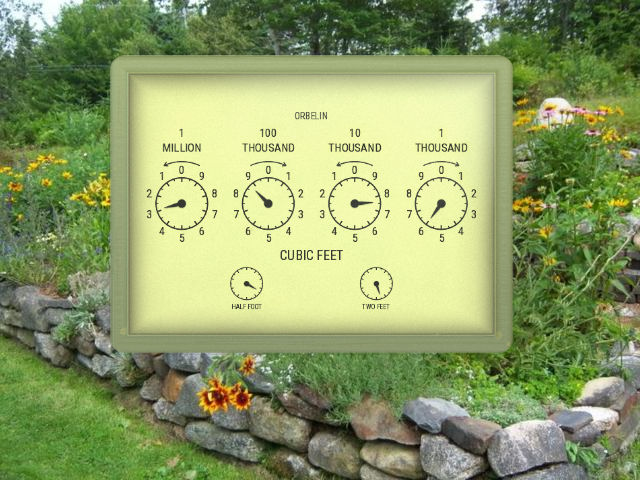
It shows {"value": 287600, "unit": "ft³"}
